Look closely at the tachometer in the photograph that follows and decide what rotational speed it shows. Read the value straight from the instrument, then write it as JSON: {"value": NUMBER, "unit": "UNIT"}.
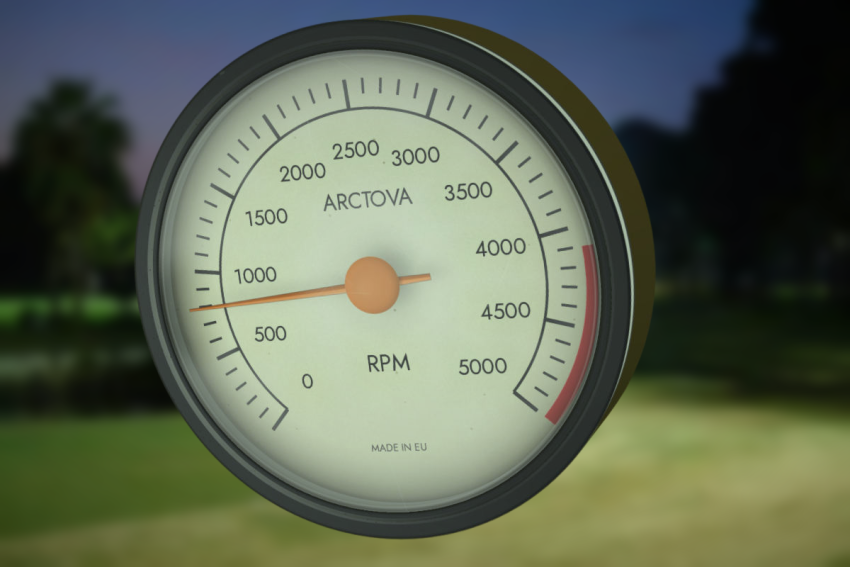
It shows {"value": 800, "unit": "rpm"}
